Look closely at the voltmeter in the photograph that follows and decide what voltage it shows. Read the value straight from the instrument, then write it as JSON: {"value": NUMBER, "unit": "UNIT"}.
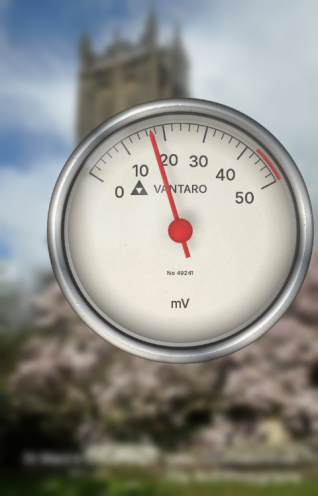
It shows {"value": 17, "unit": "mV"}
